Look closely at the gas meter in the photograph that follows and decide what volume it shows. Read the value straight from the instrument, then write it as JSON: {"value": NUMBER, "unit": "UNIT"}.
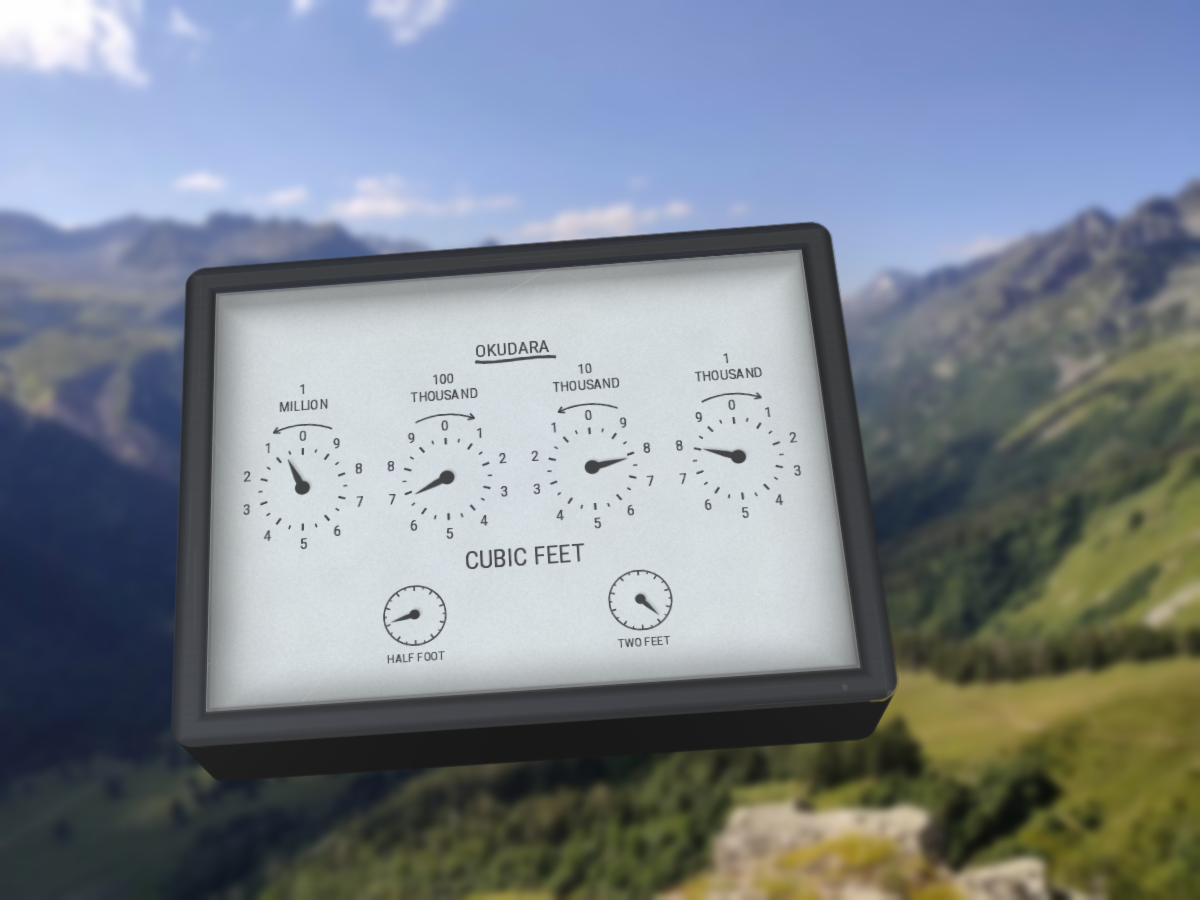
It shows {"value": 67800, "unit": "ft³"}
